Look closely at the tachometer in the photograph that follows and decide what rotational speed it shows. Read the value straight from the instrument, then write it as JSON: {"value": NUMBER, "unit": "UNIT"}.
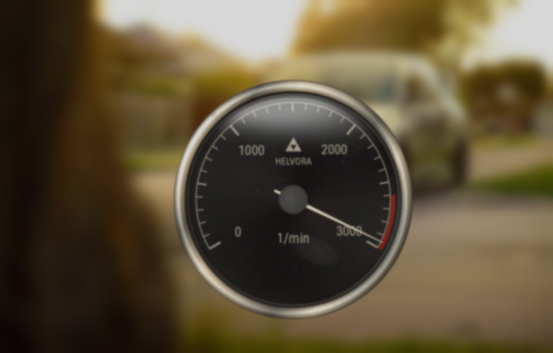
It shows {"value": 2950, "unit": "rpm"}
